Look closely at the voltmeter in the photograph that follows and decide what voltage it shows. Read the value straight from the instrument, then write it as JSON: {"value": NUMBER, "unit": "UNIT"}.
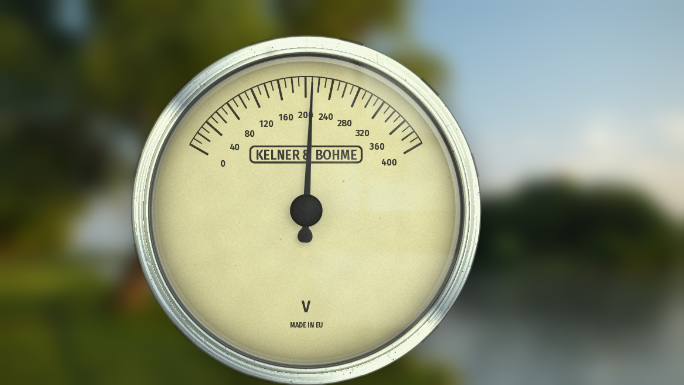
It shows {"value": 210, "unit": "V"}
